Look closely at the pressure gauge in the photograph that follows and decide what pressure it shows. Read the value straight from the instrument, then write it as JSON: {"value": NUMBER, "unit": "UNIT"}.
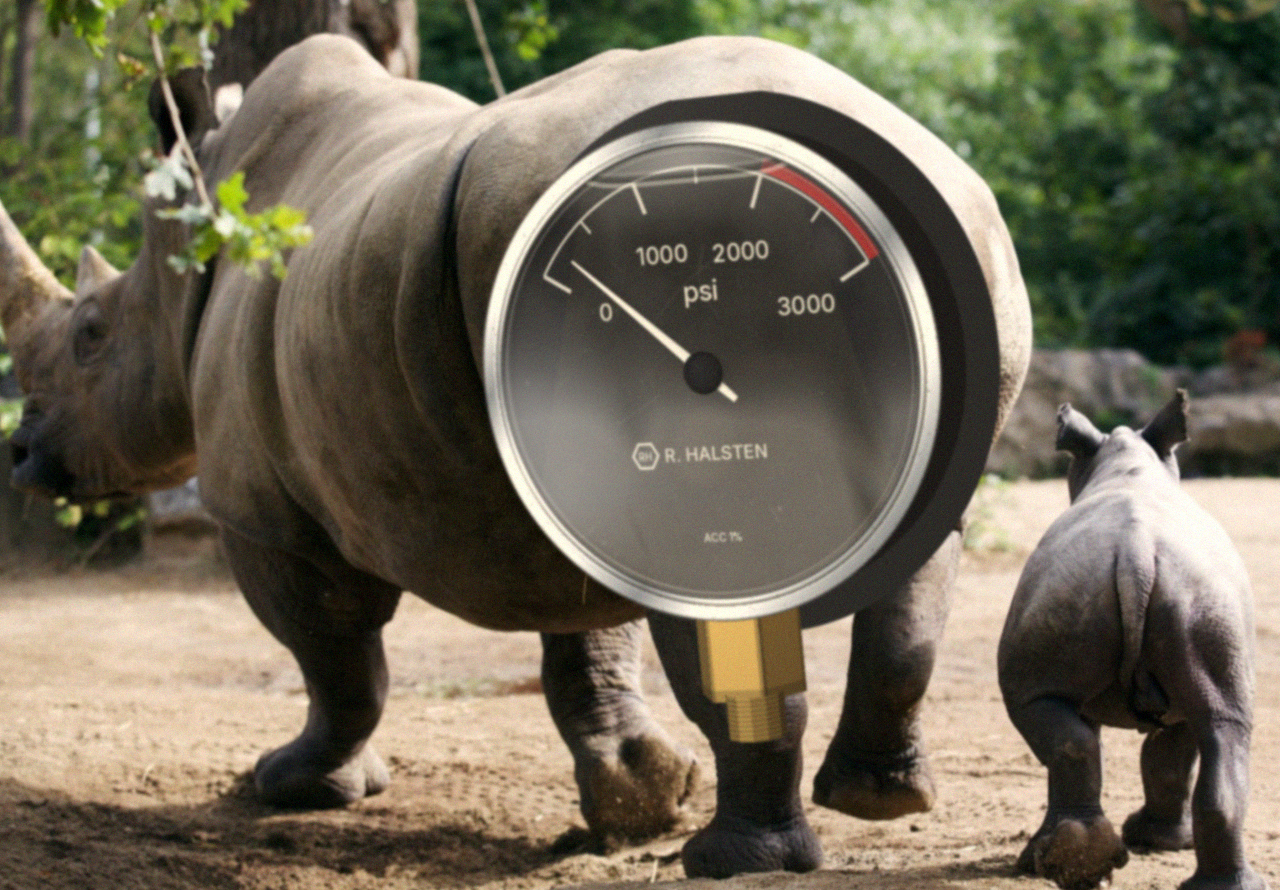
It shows {"value": 250, "unit": "psi"}
